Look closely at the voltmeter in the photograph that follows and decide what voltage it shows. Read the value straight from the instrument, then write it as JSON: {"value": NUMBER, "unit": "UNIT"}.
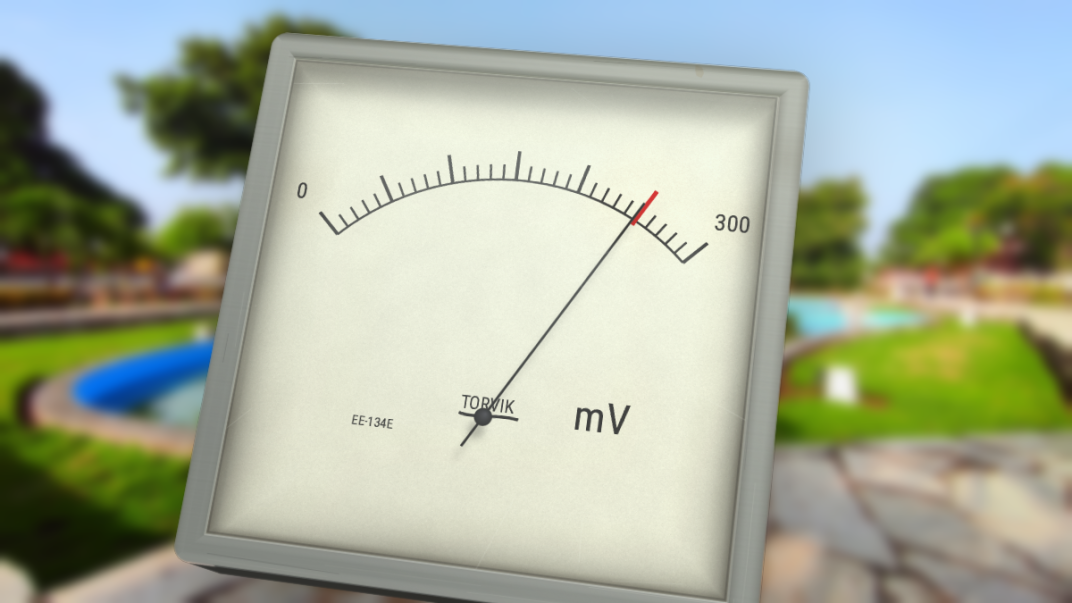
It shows {"value": 250, "unit": "mV"}
